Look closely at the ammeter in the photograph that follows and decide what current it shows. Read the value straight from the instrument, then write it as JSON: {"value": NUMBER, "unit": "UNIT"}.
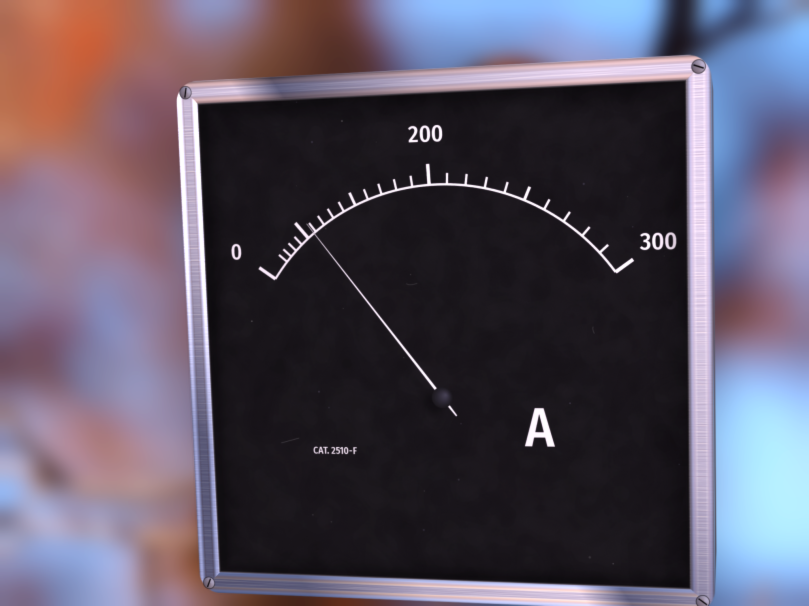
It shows {"value": 110, "unit": "A"}
